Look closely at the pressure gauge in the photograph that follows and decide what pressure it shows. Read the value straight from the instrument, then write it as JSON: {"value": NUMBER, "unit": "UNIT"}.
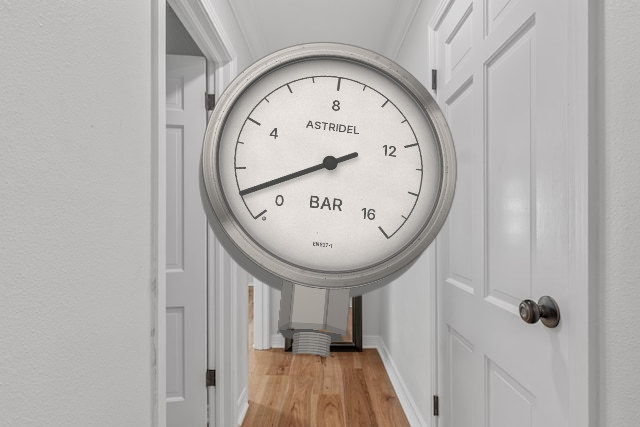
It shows {"value": 1, "unit": "bar"}
